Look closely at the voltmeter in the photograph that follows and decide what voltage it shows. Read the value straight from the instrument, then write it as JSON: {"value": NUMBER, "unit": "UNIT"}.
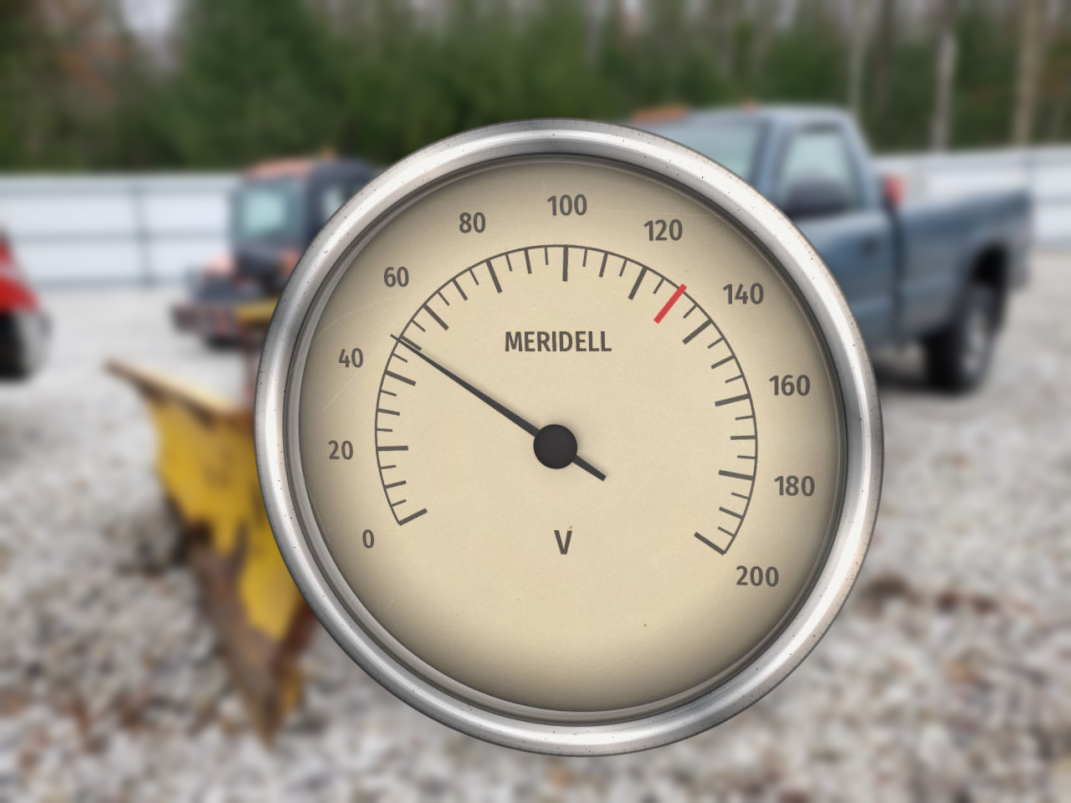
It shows {"value": 50, "unit": "V"}
